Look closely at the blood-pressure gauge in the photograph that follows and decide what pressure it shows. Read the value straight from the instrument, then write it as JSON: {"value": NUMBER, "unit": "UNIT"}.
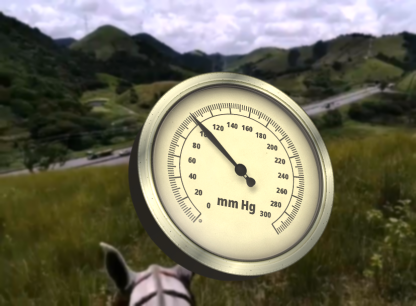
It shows {"value": 100, "unit": "mmHg"}
